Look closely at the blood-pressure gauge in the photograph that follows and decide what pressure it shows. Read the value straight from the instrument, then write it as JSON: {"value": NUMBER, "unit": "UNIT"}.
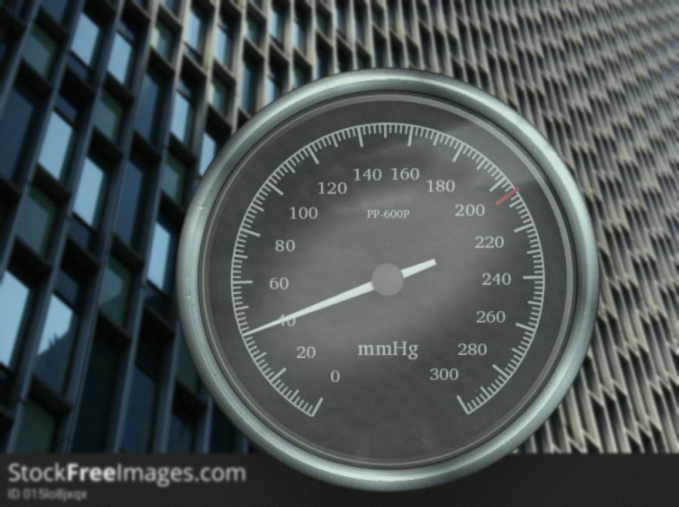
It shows {"value": 40, "unit": "mmHg"}
